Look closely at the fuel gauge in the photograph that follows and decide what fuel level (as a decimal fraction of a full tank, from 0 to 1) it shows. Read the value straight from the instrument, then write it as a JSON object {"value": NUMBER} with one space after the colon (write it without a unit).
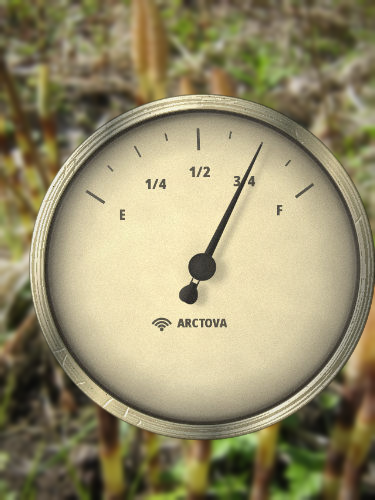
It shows {"value": 0.75}
